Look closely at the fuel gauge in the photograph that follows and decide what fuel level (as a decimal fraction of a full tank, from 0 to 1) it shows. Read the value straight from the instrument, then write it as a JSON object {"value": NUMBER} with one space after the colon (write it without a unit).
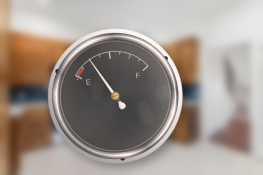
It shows {"value": 0.25}
